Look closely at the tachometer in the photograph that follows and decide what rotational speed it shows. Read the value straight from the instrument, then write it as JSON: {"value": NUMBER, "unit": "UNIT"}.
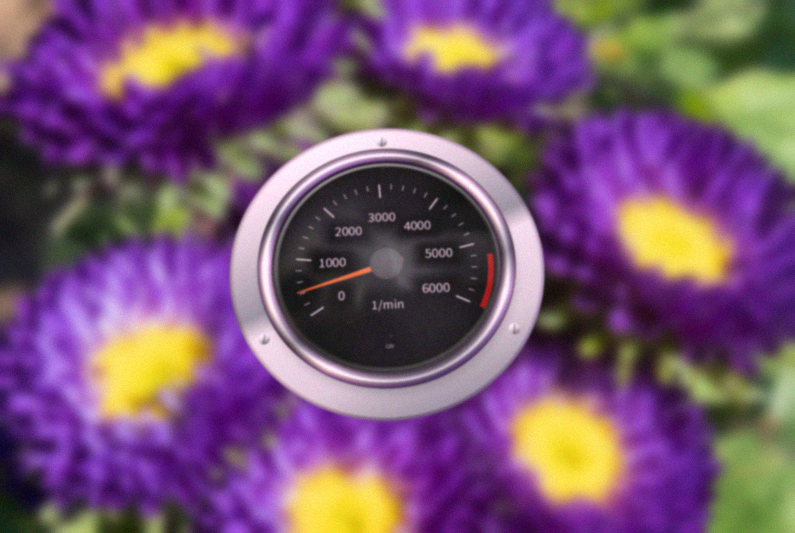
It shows {"value": 400, "unit": "rpm"}
